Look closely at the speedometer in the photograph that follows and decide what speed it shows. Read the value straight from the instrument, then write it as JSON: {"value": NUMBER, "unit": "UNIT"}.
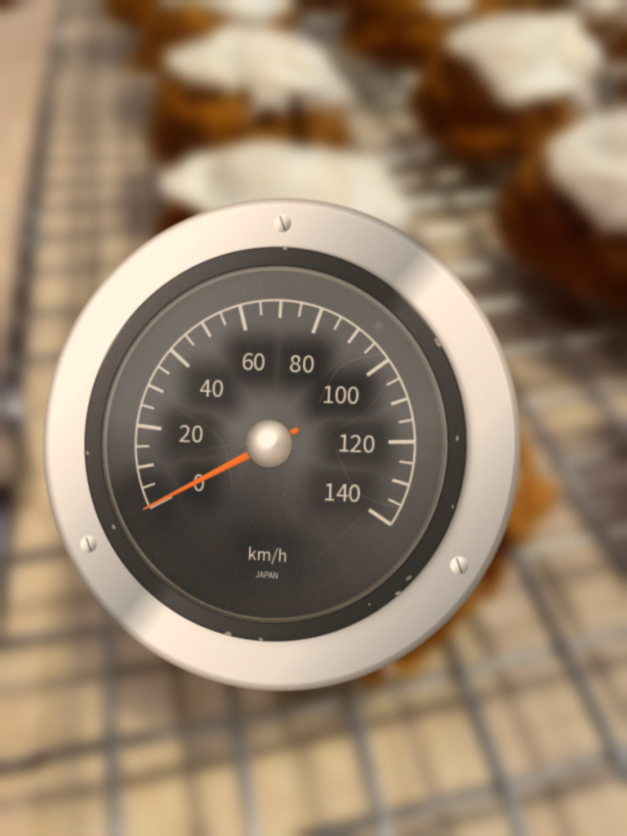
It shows {"value": 0, "unit": "km/h"}
